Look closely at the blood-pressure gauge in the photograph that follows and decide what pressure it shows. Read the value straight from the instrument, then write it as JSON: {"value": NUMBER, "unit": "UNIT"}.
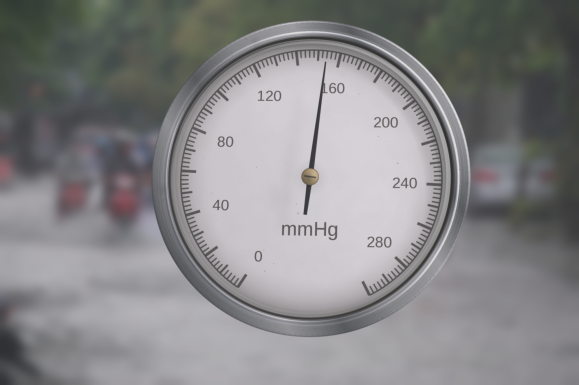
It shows {"value": 154, "unit": "mmHg"}
